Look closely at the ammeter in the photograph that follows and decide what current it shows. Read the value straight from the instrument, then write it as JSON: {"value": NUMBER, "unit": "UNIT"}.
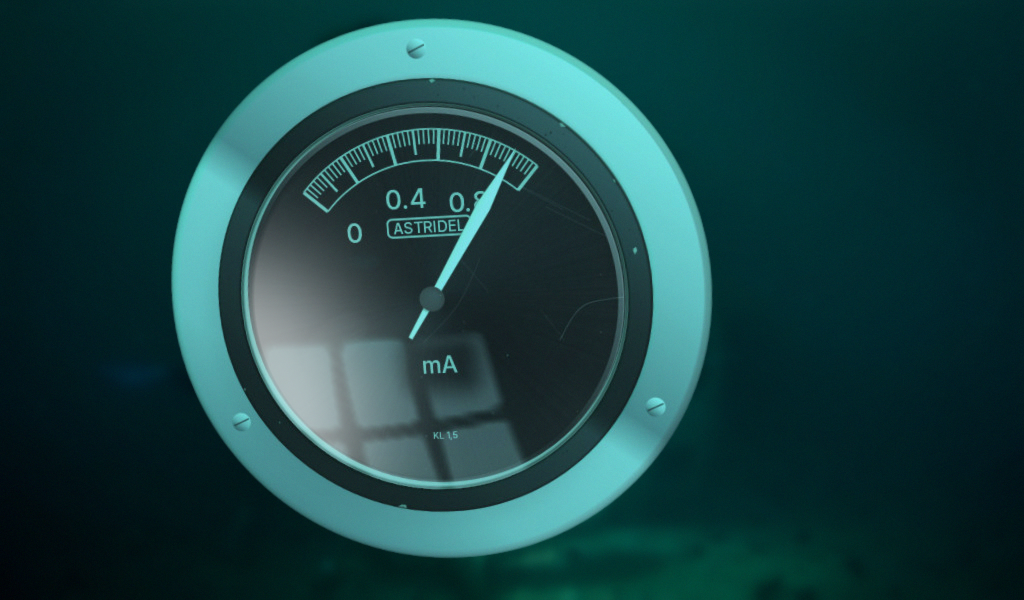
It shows {"value": 0.9, "unit": "mA"}
